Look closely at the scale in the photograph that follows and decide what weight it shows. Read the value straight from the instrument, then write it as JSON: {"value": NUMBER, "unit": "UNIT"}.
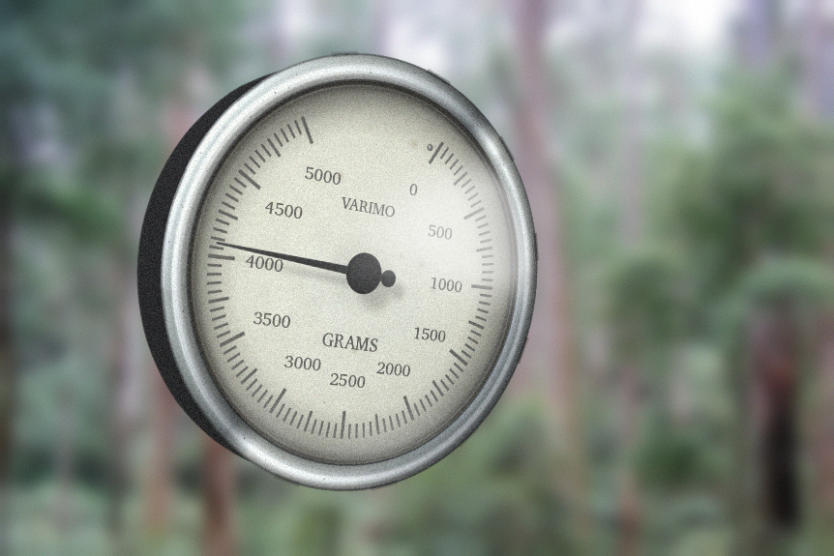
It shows {"value": 4075, "unit": "g"}
